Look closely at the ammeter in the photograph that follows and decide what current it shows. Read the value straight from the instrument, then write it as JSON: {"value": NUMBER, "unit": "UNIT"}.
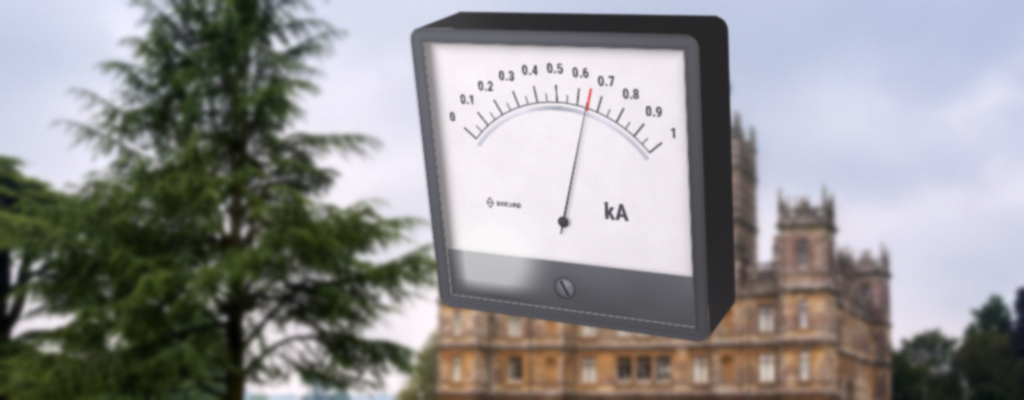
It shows {"value": 0.65, "unit": "kA"}
